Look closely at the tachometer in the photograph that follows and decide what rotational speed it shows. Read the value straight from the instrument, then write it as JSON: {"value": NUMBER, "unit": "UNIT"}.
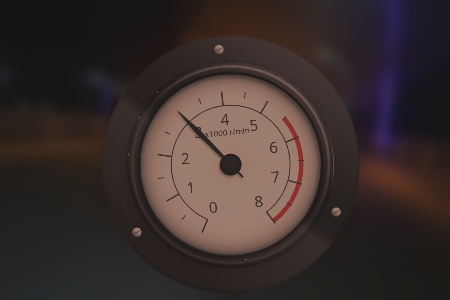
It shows {"value": 3000, "unit": "rpm"}
